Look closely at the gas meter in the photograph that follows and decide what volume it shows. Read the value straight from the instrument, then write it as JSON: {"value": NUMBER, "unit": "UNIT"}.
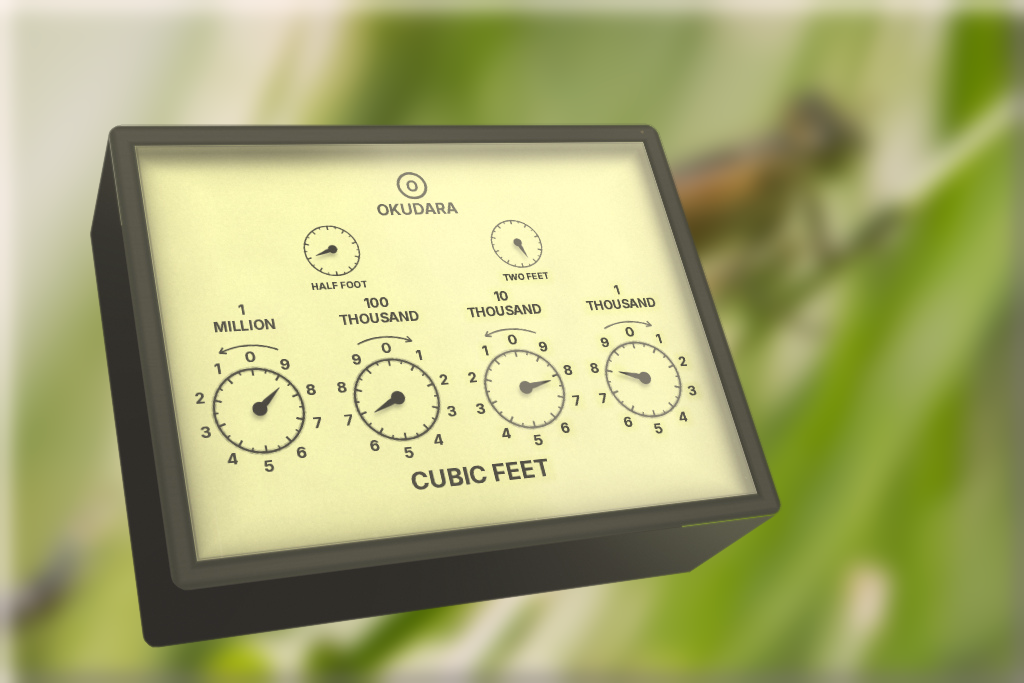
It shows {"value": 867800, "unit": "ft³"}
